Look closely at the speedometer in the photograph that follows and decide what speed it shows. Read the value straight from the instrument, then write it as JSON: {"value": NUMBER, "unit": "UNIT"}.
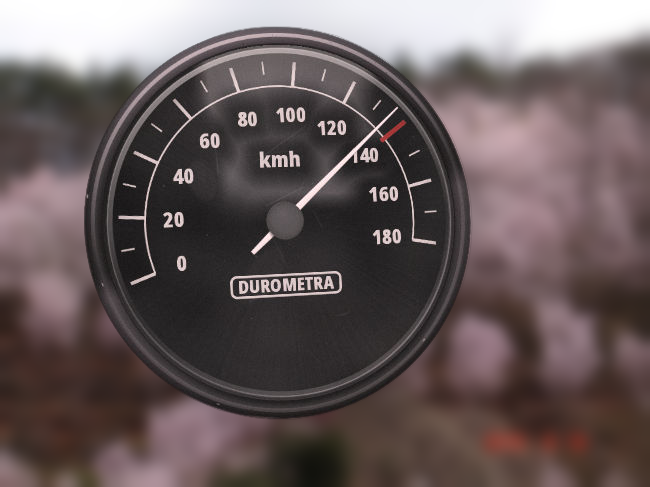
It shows {"value": 135, "unit": "km/h"}
